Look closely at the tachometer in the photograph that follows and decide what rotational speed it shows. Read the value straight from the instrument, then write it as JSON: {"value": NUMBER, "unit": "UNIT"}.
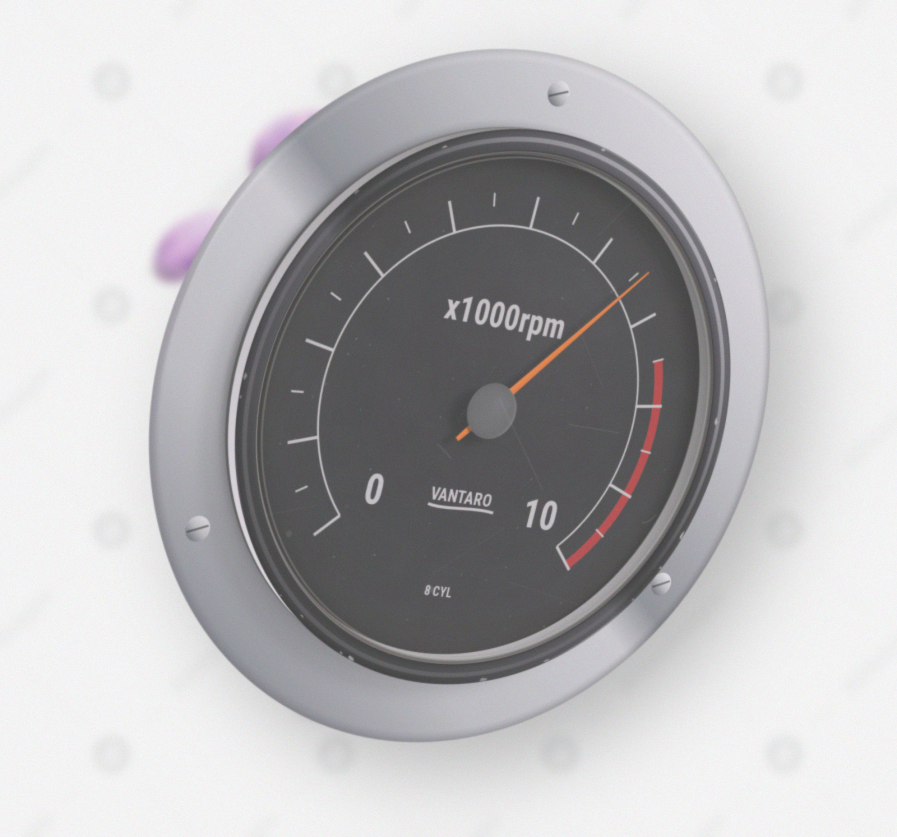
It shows {"value": 6500, "unit": "rpm"}
